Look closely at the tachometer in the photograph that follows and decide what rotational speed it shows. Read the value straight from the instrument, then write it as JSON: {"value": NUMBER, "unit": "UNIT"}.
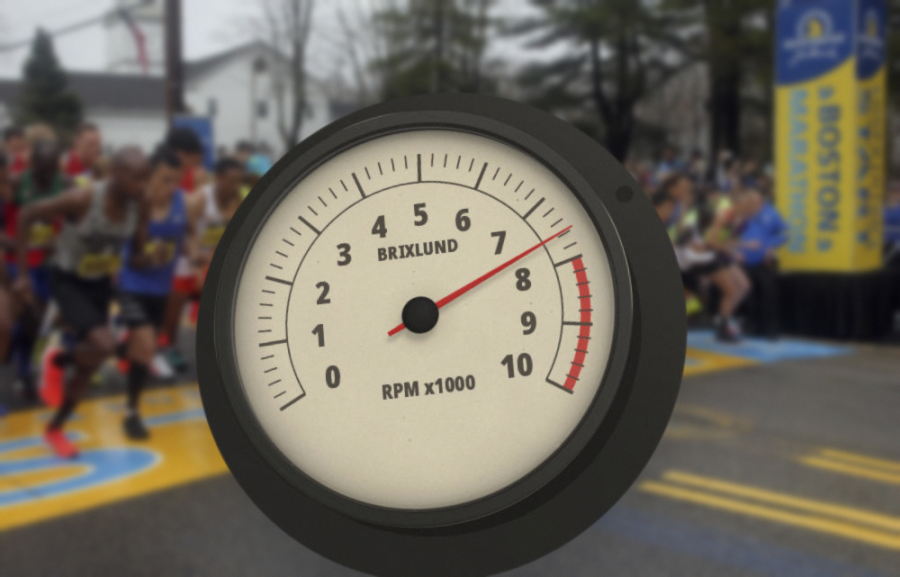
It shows {"value": 7600, "unit": "rpm"}
